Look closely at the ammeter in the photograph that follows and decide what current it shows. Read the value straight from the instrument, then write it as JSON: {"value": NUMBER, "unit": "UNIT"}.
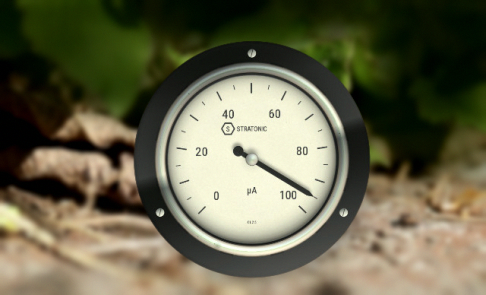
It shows {"value": 95, "unit": "µA"}
